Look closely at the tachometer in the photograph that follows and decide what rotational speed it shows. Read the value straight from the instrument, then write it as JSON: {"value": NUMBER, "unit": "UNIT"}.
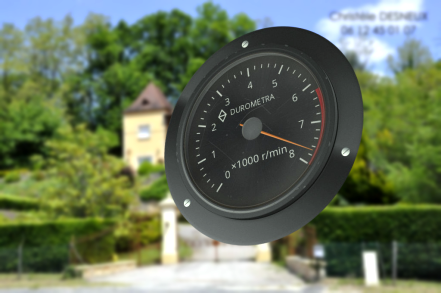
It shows {"value": 7700, "unit": "rpm"}
